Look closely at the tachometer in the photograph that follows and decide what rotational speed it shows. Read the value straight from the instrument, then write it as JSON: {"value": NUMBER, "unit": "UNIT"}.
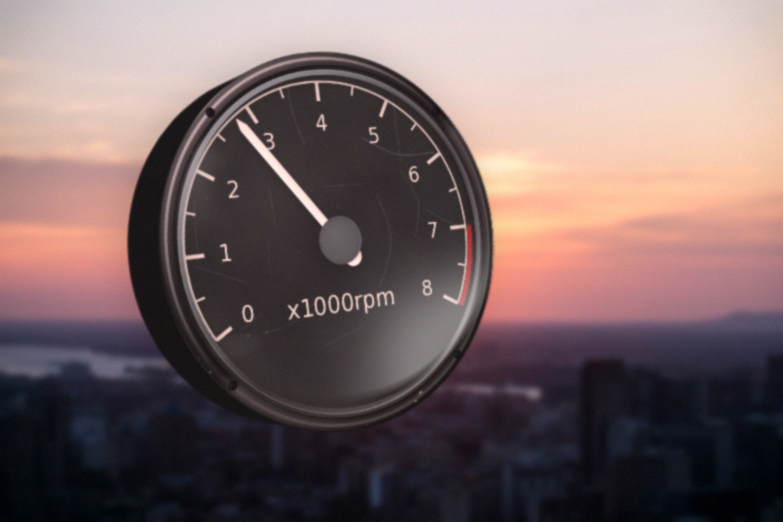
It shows {"value": 2750, "unit": "rpm"}
